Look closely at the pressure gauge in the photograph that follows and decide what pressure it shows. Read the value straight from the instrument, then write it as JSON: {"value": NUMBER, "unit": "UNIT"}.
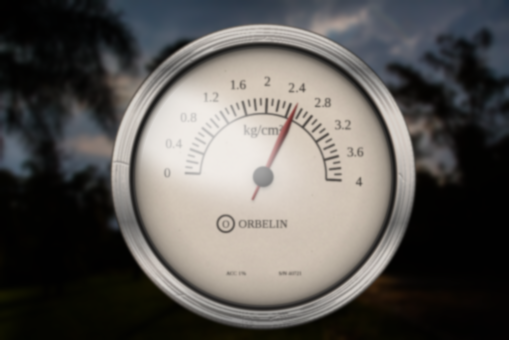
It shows {"value": 2.5, "unit": "kg/cm²"}
